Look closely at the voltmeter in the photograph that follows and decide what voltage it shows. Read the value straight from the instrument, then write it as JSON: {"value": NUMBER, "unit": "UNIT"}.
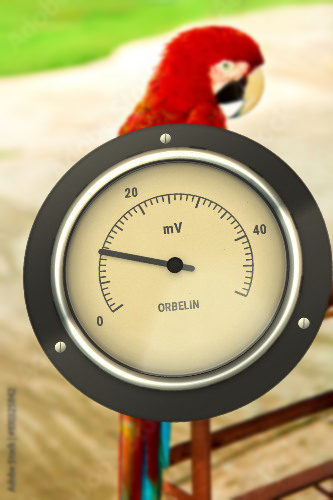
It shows {"value": 10, "unit": "mV"}
